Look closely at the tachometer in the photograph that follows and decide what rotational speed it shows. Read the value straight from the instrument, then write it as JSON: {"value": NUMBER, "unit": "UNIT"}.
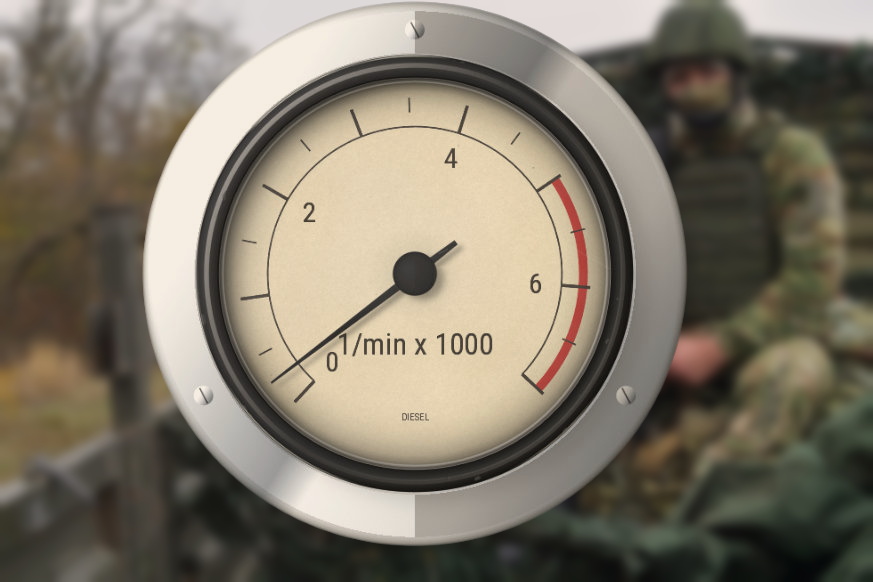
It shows {"value": 250, "unit": "rpm"}
